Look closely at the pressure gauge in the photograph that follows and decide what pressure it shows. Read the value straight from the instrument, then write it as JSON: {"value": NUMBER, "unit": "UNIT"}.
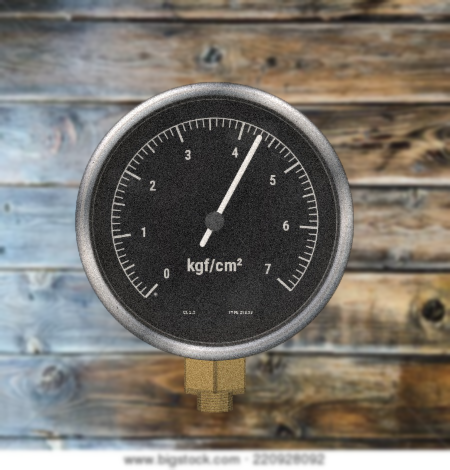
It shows {"value": 4.3, "unit": "kg/cm²"}
